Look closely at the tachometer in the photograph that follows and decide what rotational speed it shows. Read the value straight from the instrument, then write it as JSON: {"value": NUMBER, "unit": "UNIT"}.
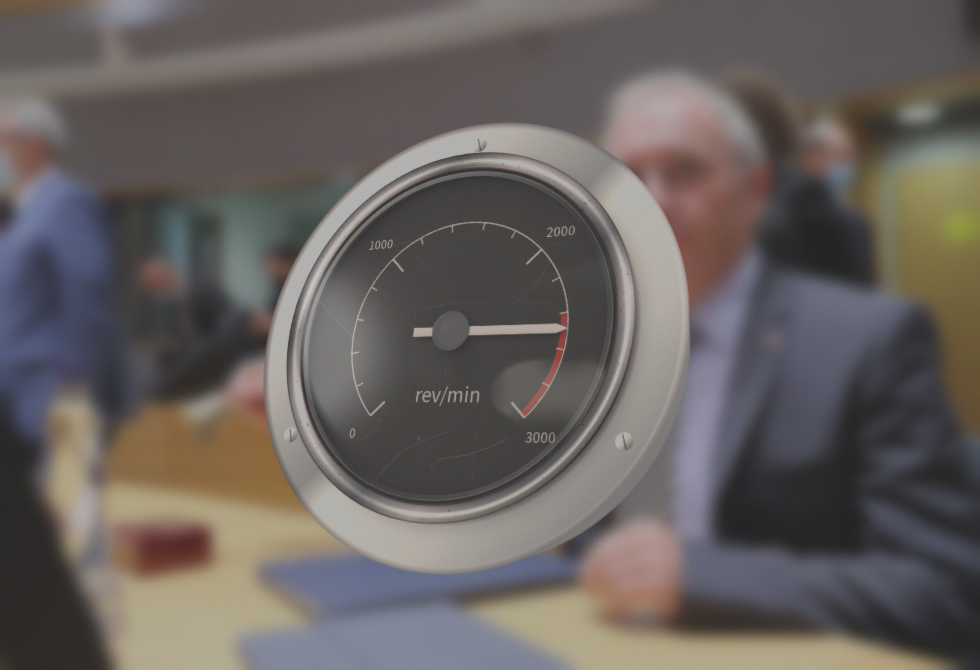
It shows {"value": 2500, "unit": "rpm"}
